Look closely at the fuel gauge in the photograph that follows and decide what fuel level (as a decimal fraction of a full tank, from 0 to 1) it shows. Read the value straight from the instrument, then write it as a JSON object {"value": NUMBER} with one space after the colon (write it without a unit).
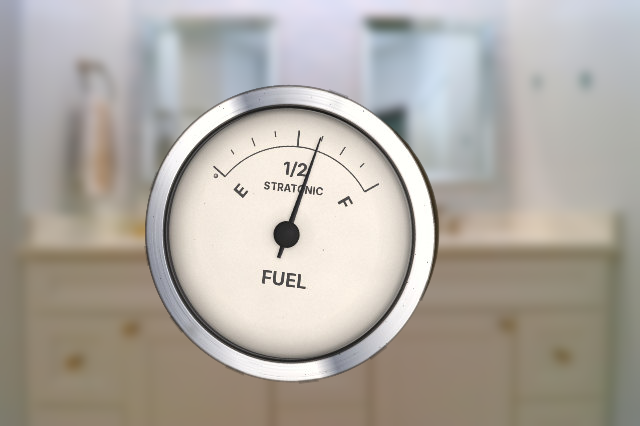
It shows {"value": 0.625}
